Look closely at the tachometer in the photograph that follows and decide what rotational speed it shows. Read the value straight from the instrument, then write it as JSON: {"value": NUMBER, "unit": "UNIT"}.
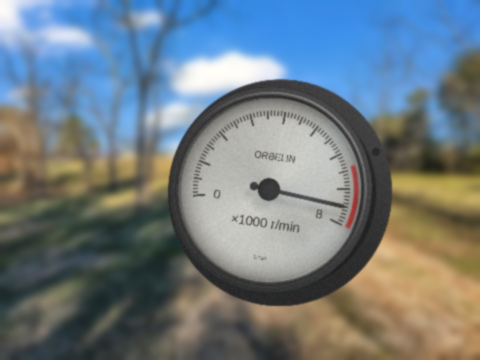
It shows {"value": 7500, "unit": "rpm"}
